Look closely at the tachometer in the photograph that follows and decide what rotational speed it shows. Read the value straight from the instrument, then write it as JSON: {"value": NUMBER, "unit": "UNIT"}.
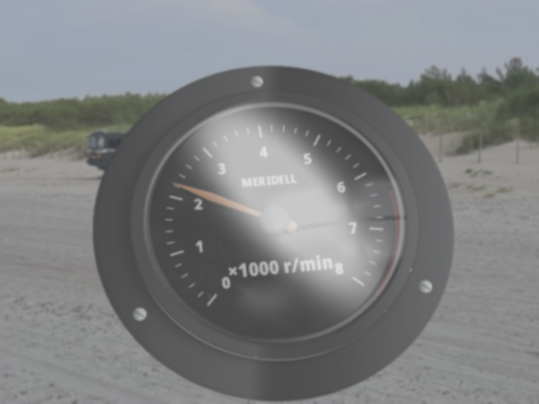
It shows {"value": 2200, "unit": "rpm"}
